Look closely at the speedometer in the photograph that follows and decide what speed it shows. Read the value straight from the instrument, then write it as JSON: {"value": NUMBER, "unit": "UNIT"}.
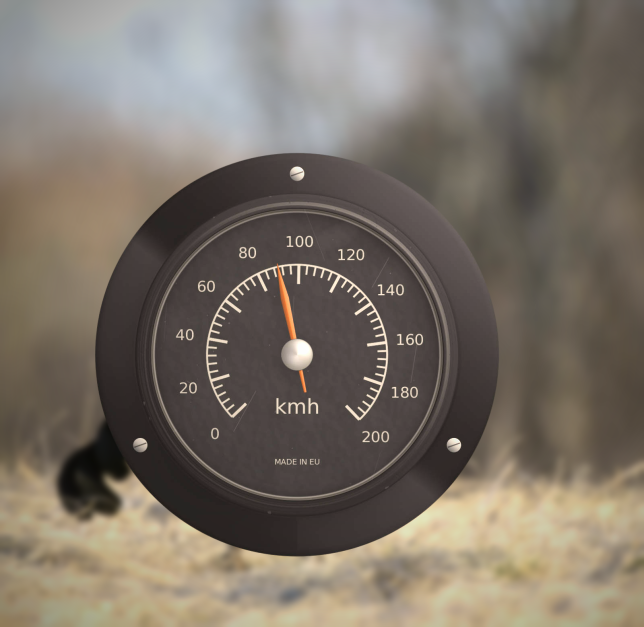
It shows {"value": 90, "unit": "km/h"}
